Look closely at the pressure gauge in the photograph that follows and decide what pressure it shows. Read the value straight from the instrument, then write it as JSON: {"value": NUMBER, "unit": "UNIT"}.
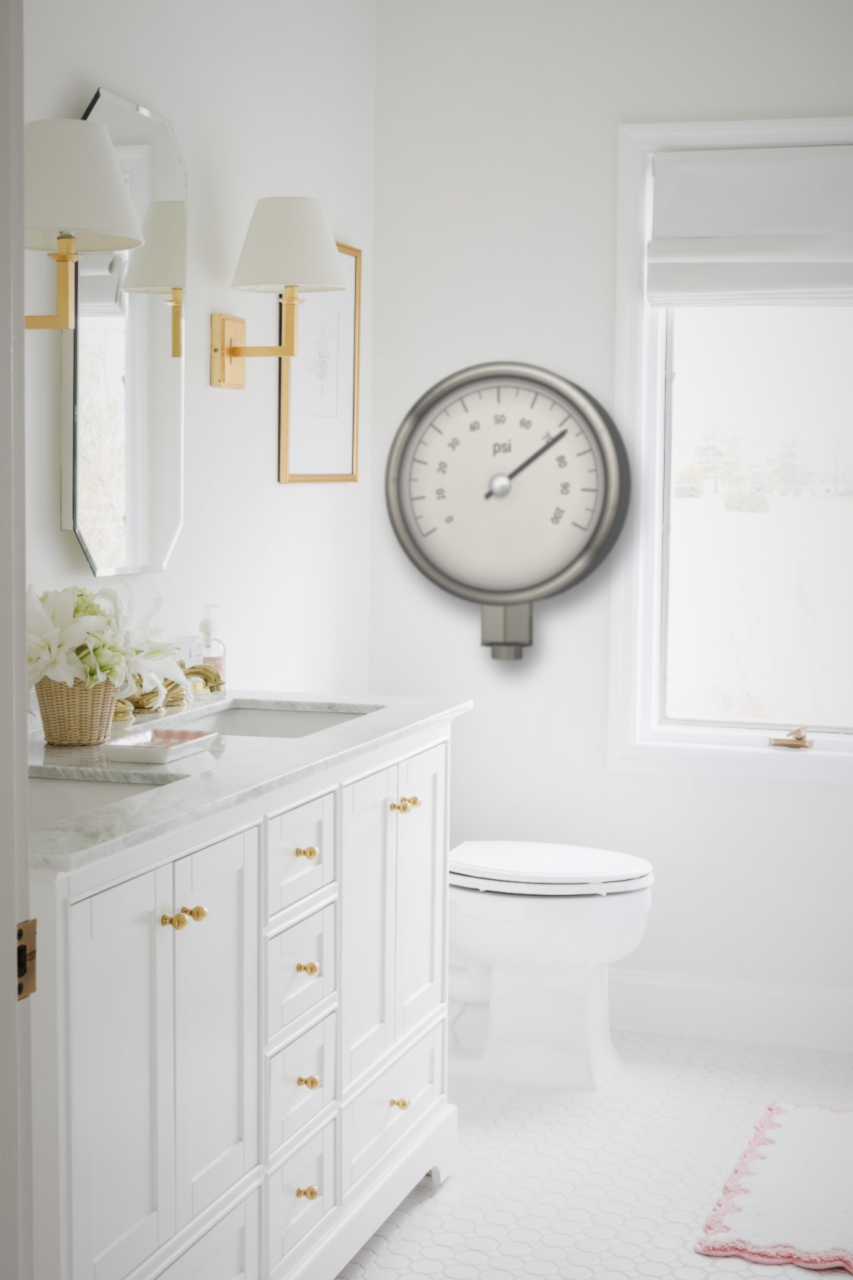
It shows {"value": 72.5, "unit": "psi"}
